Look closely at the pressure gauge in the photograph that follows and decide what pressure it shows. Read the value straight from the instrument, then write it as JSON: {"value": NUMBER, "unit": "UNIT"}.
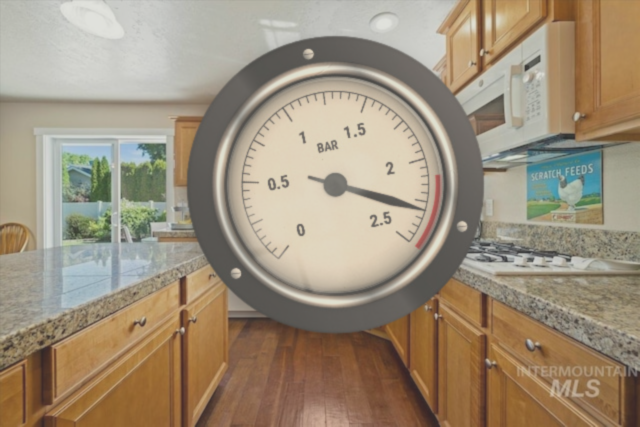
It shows {"value": 2.3, "unit": "bar"}
